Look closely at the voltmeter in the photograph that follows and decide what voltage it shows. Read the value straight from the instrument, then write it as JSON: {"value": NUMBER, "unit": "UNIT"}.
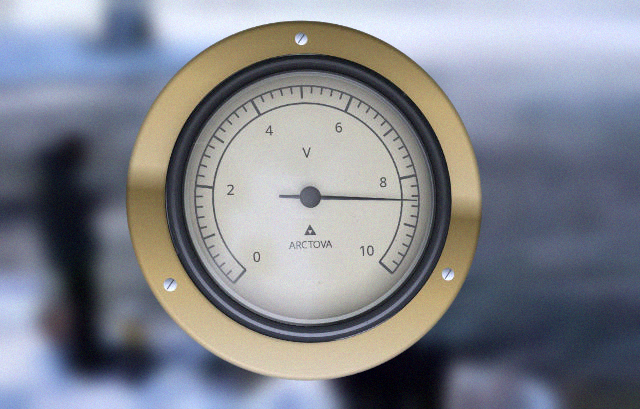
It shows {"value": 8.5, "unit": "V"}
